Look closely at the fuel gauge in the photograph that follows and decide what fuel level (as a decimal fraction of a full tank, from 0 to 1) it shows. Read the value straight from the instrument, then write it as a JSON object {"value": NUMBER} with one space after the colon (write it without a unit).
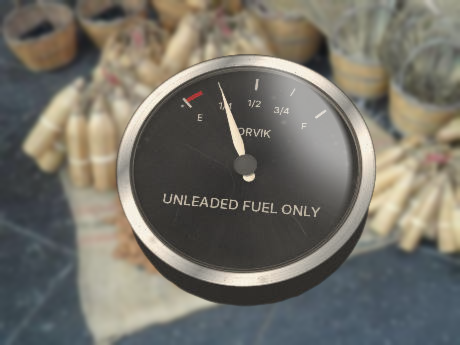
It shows {"value": 0.25}
